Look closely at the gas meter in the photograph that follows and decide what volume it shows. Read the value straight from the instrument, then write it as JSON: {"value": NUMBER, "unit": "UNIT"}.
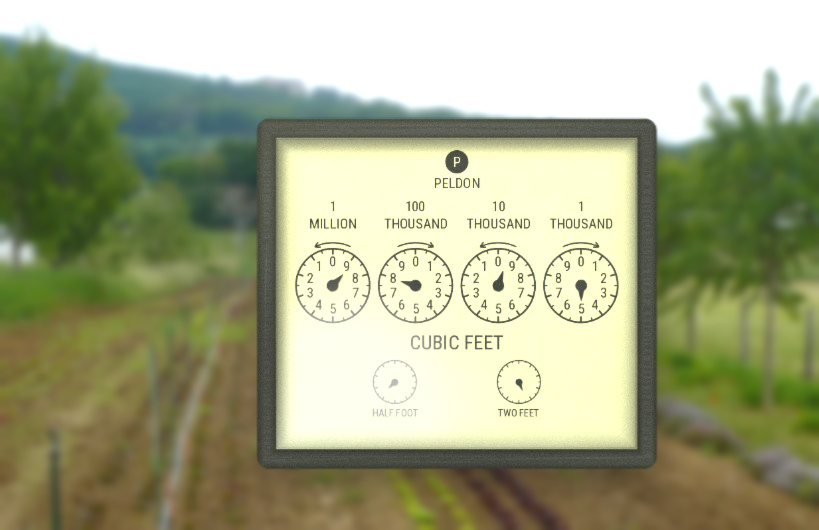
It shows {"value": 879500, "unit": "ft³"}
